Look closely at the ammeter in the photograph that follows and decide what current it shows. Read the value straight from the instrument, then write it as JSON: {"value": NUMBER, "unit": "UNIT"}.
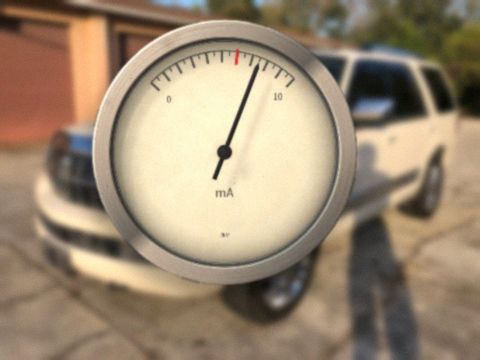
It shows {"value": 7.5, "unit": "mA"}
